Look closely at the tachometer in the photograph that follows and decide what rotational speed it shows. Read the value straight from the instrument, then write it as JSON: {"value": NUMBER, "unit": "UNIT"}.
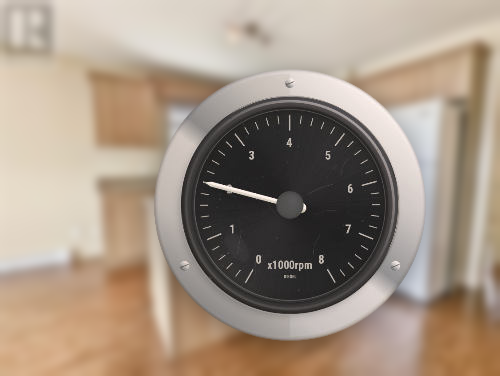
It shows {"value": 2000, "unit": "rpm"}
